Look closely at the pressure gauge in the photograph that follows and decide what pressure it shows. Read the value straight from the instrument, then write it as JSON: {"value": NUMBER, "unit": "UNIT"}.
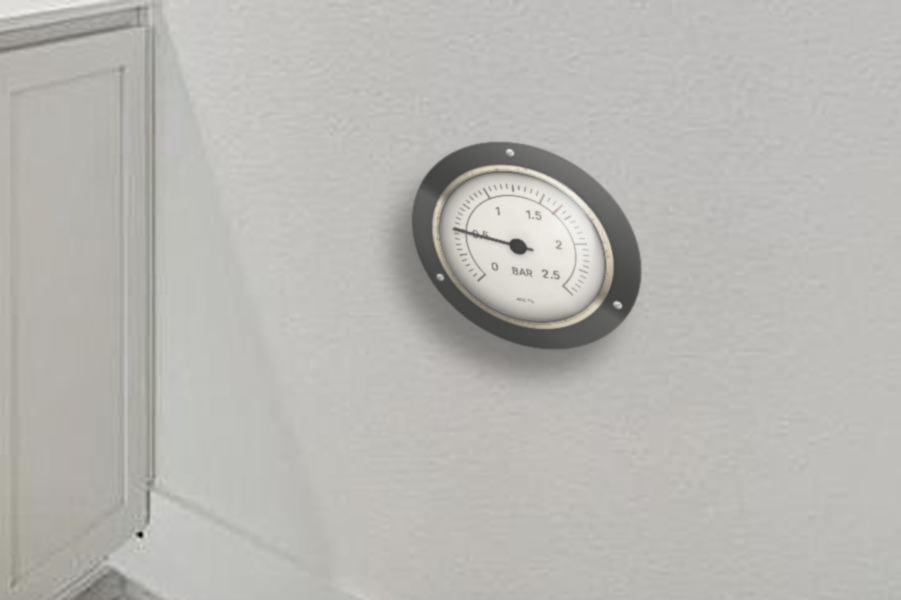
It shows {"value": 0.5, "unit": "bar"}
